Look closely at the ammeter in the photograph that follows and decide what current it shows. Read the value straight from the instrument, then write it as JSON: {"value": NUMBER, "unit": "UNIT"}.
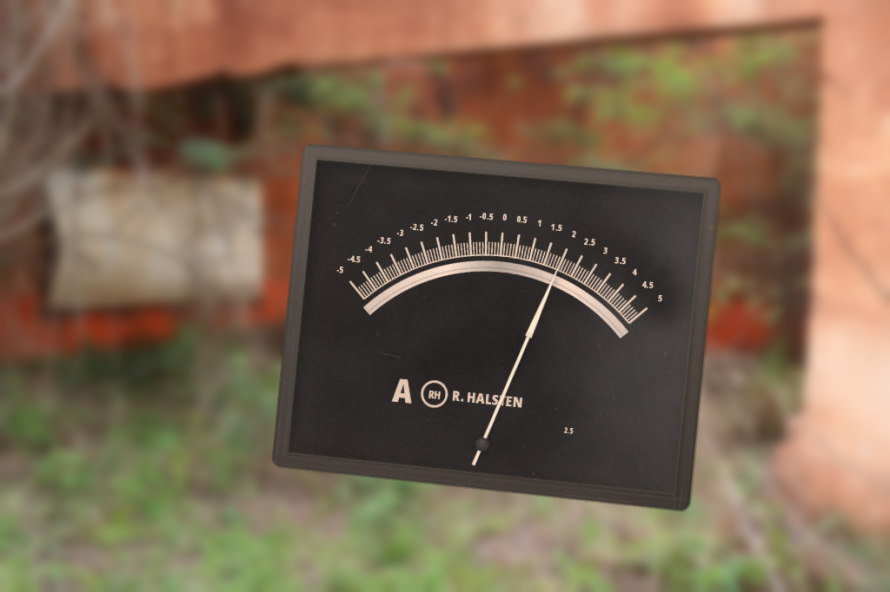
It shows {"value": 2, "unit": "A"}
